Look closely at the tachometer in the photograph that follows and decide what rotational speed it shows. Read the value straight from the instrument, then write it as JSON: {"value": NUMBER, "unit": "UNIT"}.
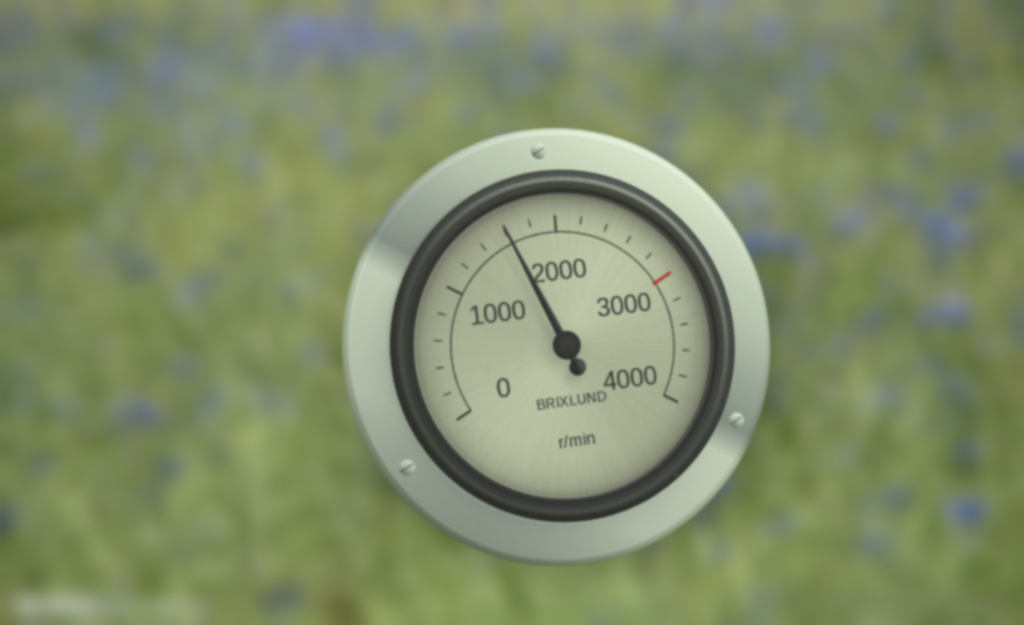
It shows {"value": 1600, "unit": "rpm"}
